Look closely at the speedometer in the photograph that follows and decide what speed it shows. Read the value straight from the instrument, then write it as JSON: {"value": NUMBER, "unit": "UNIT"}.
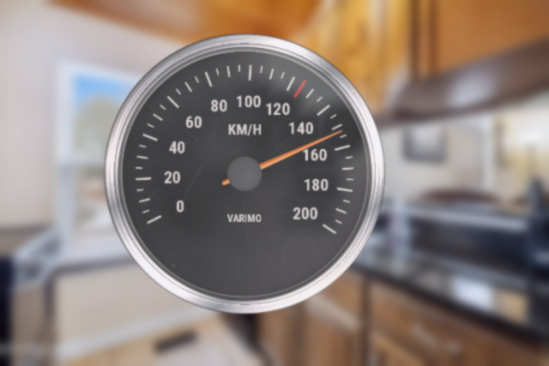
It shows {"value": 152.5, "unit": "km/h"}
